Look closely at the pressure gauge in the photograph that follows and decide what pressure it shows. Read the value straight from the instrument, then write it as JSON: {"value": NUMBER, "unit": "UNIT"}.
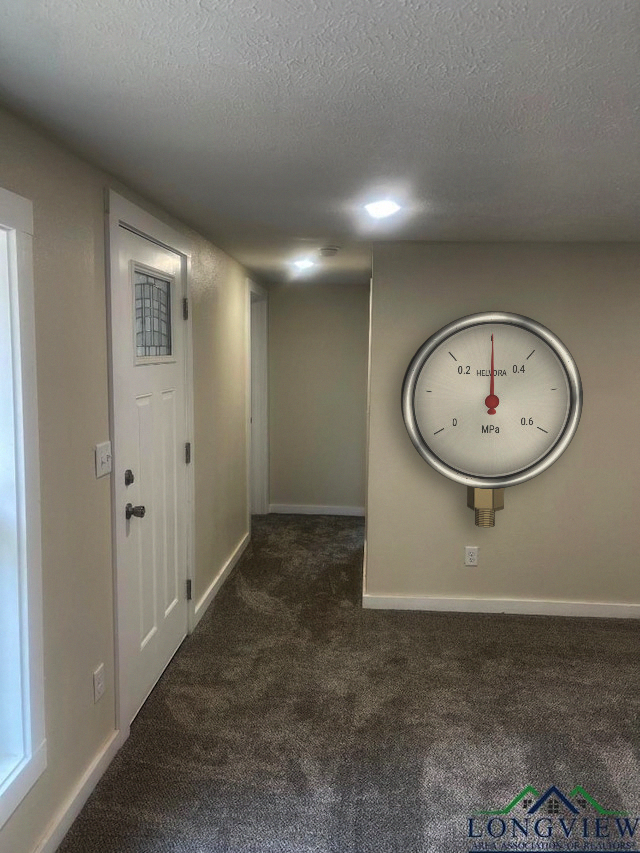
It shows {"value": 0.3, "unit": "MPa"}
